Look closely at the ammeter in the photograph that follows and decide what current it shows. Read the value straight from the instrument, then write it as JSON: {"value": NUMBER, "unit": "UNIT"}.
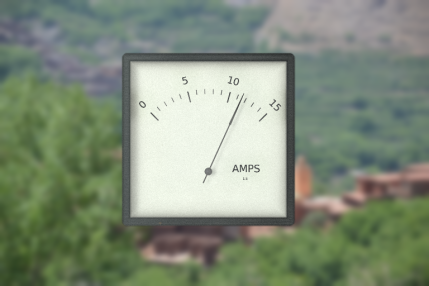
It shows {"value": 11.5, "unit": "A"}
